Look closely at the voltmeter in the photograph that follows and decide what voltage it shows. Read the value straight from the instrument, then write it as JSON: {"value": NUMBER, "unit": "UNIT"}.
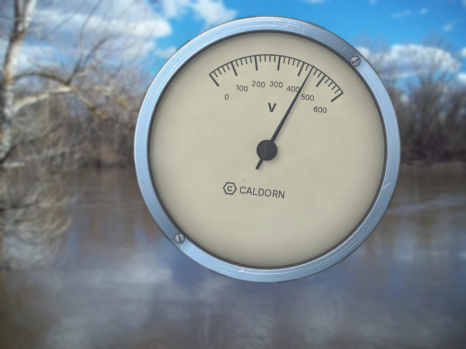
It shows {"value": 440, "unit": "V"}
